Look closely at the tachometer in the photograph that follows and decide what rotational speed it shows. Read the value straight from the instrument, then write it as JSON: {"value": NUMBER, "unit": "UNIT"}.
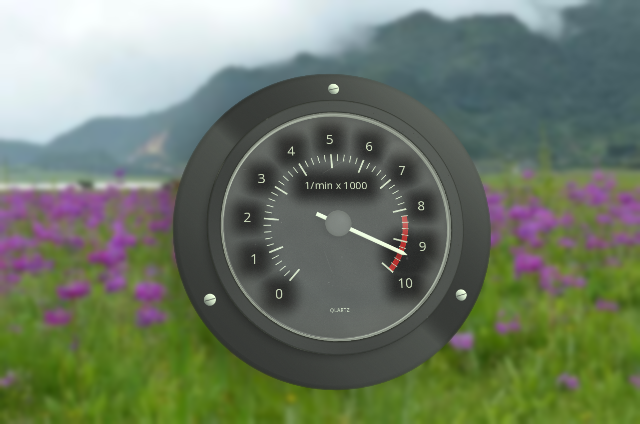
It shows {"value": 9400, "unit": "rpm"}
